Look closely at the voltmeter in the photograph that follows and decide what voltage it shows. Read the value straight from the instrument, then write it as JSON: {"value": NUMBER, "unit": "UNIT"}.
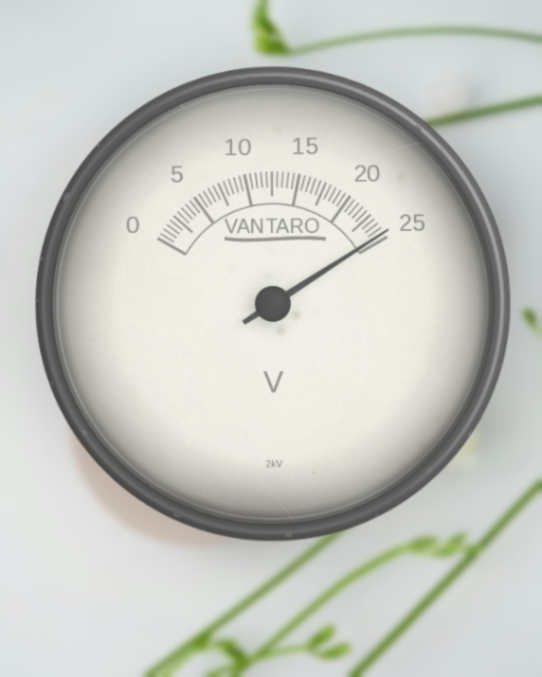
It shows {"value": 24.5, "unit": "V"}
